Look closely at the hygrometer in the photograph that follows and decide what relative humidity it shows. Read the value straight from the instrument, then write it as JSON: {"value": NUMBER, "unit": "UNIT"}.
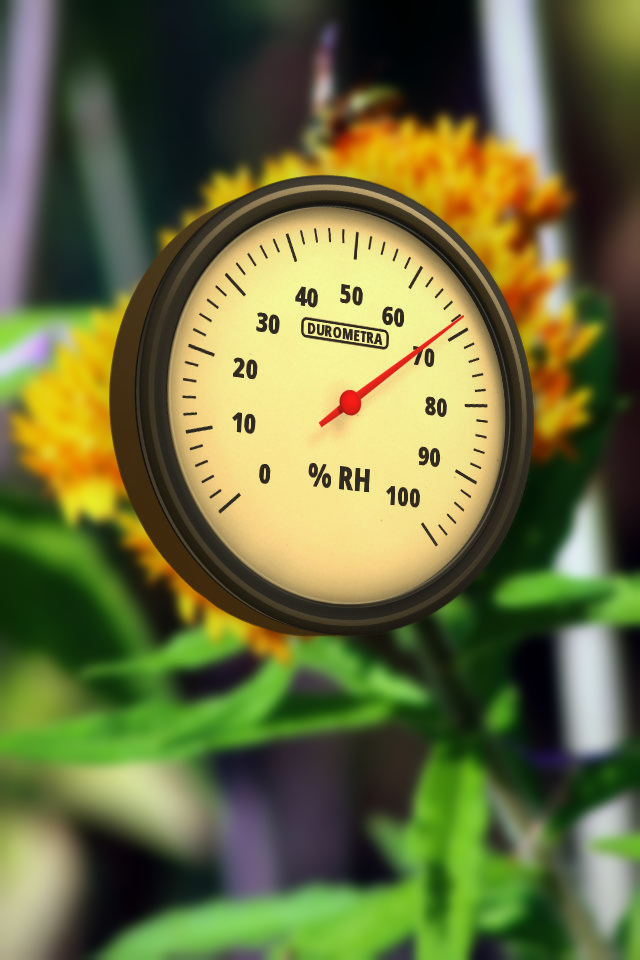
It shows {"value": 68, "unit": "%"}
